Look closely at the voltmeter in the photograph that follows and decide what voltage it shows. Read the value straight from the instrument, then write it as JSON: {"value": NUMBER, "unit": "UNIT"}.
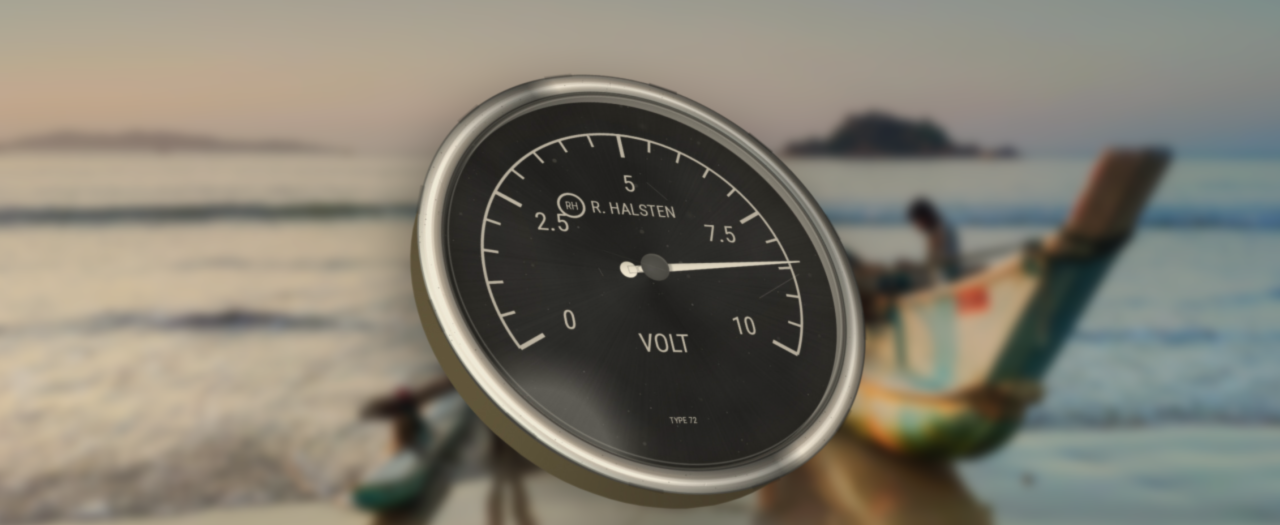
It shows {"value": 8.5, "unit": "V"}
